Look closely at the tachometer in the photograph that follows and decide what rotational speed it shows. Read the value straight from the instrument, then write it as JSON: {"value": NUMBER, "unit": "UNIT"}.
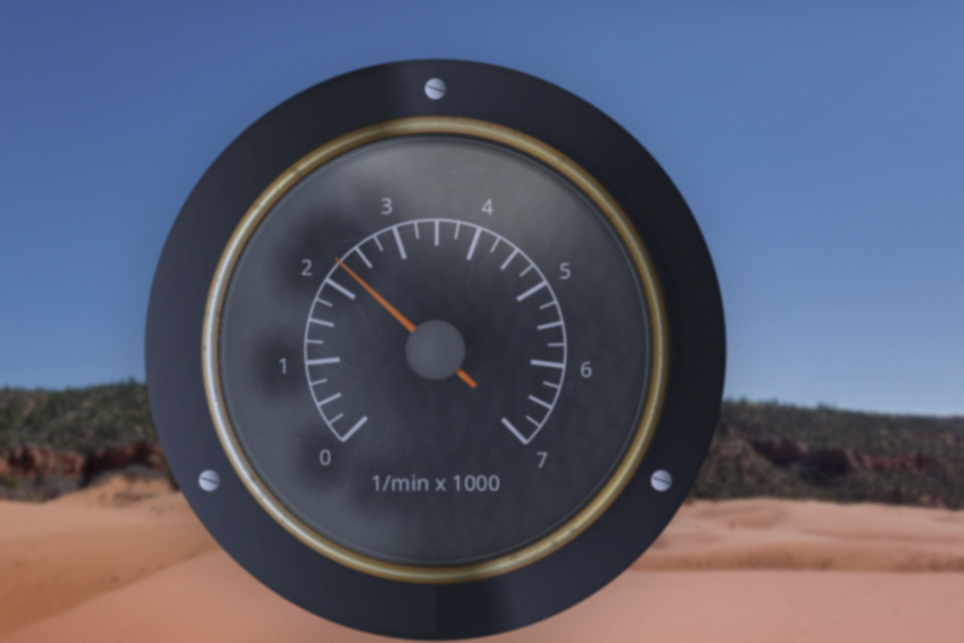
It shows {"value": 2250, "unit": "rpm"}
